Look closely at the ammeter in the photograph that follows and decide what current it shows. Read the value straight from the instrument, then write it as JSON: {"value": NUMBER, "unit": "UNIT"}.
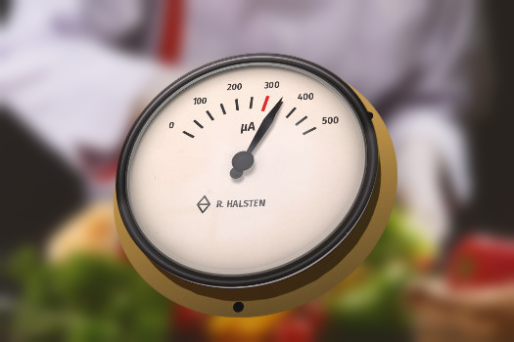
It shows {"value": 350, "unit": "µA"}
